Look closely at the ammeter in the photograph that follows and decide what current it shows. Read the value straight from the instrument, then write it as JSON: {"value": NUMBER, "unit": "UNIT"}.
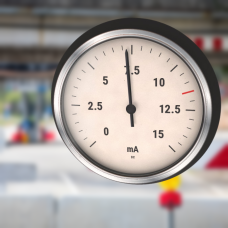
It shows {"value": 7.25, "unit": "mA"}
